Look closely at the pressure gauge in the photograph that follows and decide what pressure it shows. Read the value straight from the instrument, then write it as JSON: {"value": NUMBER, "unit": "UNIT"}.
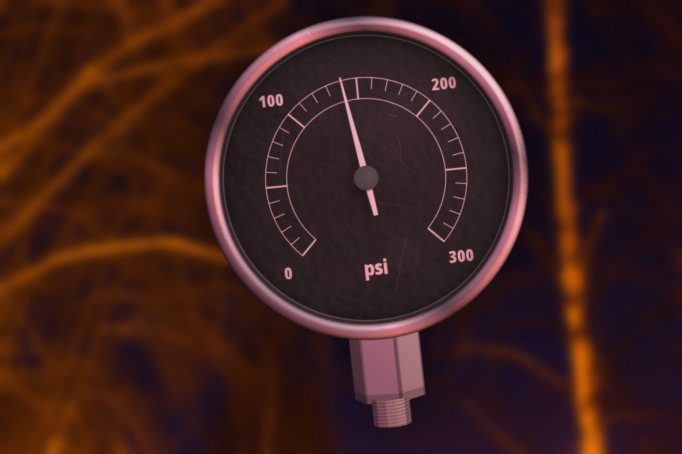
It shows {"value": 140, "unit": "psi"}
